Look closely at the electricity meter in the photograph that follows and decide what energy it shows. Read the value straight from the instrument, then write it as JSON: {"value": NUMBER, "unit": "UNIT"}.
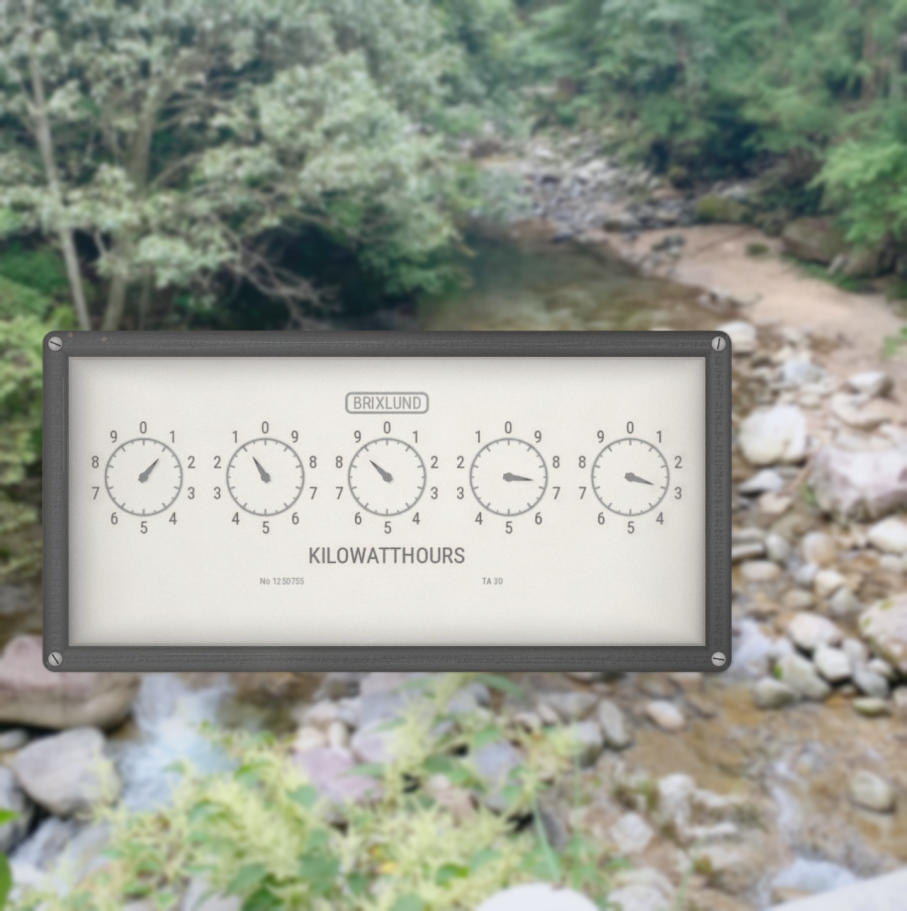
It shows {"value": 10873, "unit": "kWh"}
